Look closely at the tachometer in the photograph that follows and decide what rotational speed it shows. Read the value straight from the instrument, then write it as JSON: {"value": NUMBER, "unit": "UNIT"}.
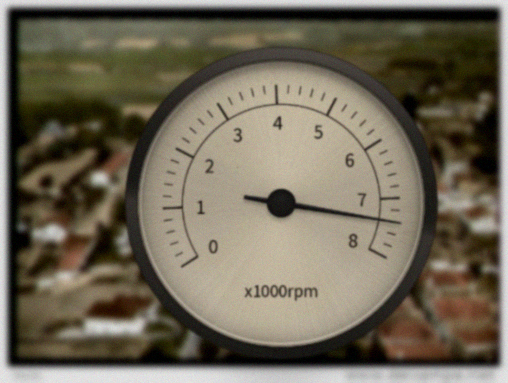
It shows {"value": 7400, "unit": "rpm"}
